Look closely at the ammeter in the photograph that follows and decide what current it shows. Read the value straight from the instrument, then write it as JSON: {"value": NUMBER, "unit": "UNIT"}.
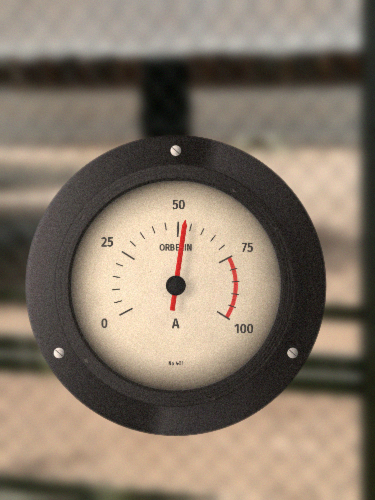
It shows {"value": 52.5, "unit": "A"}
